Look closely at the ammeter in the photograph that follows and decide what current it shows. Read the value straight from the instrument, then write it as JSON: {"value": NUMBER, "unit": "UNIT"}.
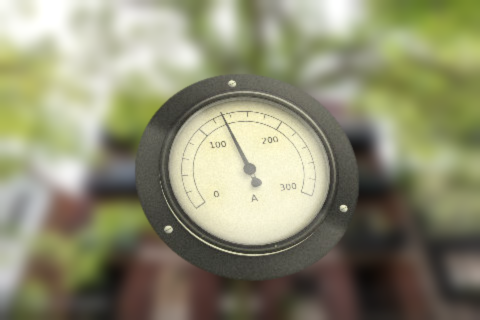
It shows {"value": 130, "unit": "A"}
